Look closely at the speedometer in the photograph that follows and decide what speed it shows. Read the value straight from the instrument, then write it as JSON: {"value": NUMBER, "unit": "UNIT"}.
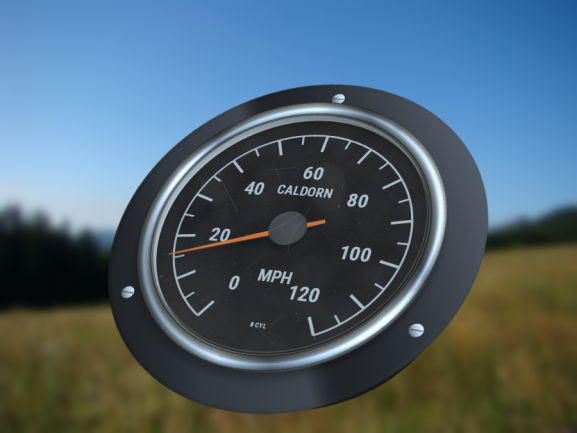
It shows {"value": 15, "unit": "mph"}
